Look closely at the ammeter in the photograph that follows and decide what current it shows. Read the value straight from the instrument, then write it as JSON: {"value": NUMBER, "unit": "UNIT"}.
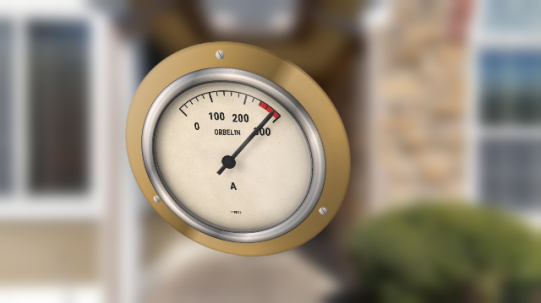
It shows {"value": 280, "unit": "A"}
